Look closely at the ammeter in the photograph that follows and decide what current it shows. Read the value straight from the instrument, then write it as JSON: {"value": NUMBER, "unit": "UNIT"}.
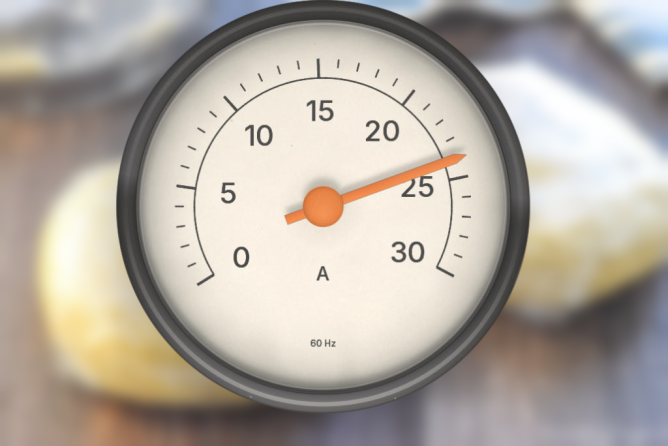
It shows {"value": 24, "unit": "A"}
